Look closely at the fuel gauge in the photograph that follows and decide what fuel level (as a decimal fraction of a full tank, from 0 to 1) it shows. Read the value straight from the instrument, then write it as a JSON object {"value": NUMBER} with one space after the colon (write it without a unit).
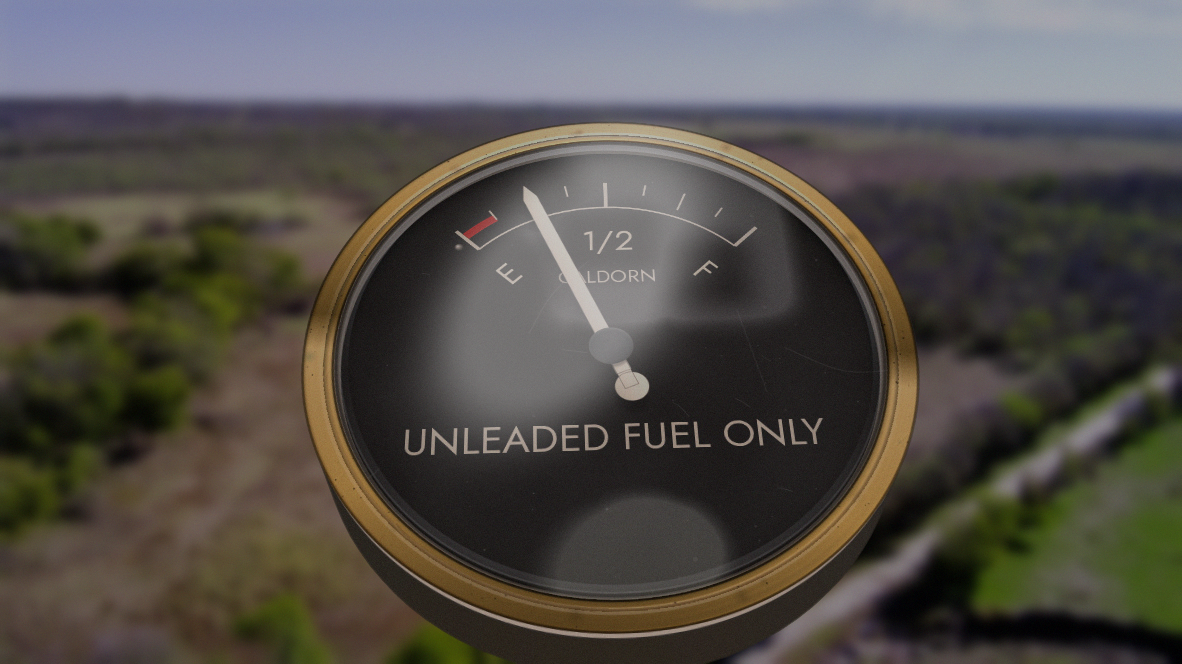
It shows {"value": 0.25}
